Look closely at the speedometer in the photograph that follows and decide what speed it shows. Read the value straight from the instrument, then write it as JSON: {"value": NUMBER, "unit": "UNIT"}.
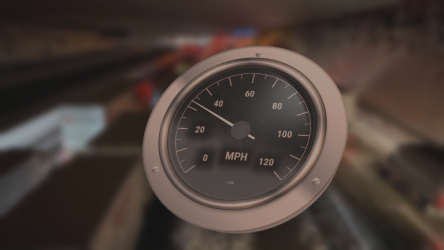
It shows {"value": 32.5, "unit": "mph"}
